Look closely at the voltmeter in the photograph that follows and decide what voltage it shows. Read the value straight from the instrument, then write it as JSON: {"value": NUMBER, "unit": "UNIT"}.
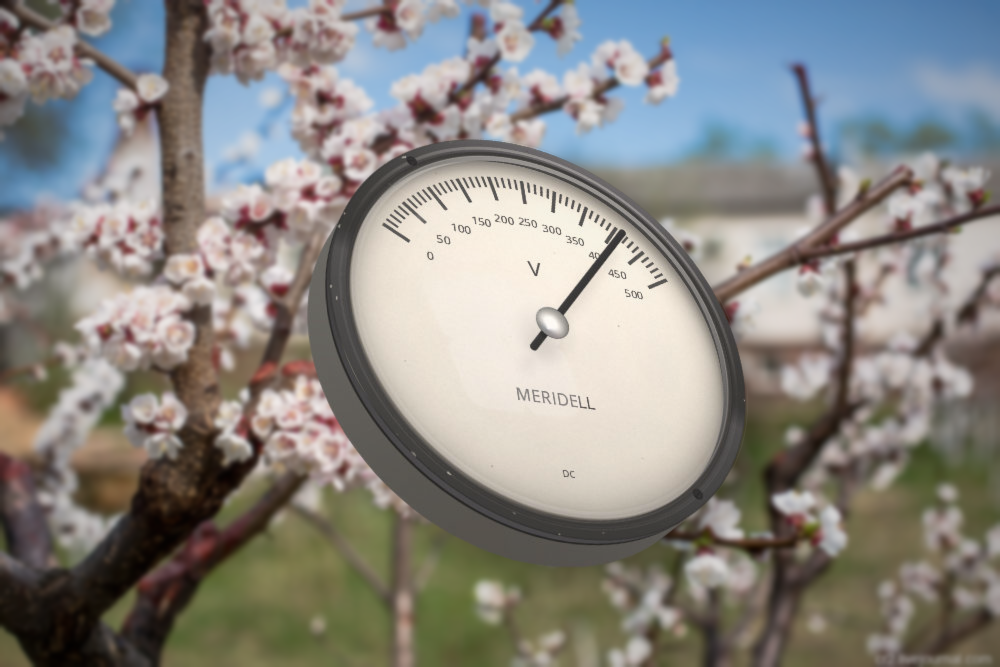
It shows {"value": 410, "unit": "V"}
